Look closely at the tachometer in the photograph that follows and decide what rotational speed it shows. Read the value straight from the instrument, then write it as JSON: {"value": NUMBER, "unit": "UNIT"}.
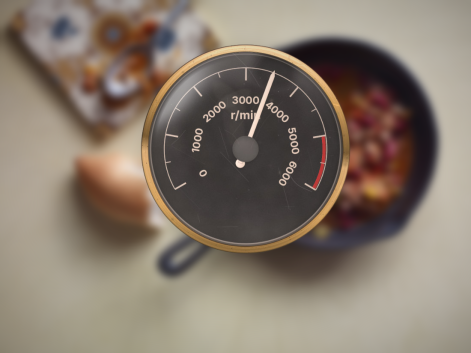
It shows {"value": 3500, "unit": "rpm"}
